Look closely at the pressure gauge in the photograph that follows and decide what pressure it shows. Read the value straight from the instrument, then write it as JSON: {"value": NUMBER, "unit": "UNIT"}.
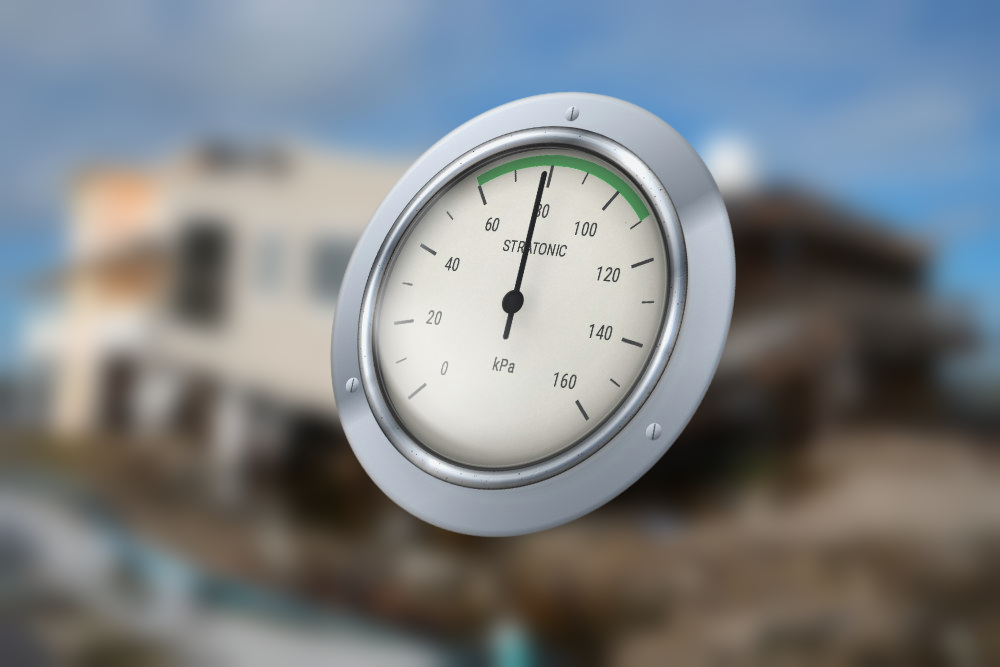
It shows {"value": 80, "unit": "kPa"}
